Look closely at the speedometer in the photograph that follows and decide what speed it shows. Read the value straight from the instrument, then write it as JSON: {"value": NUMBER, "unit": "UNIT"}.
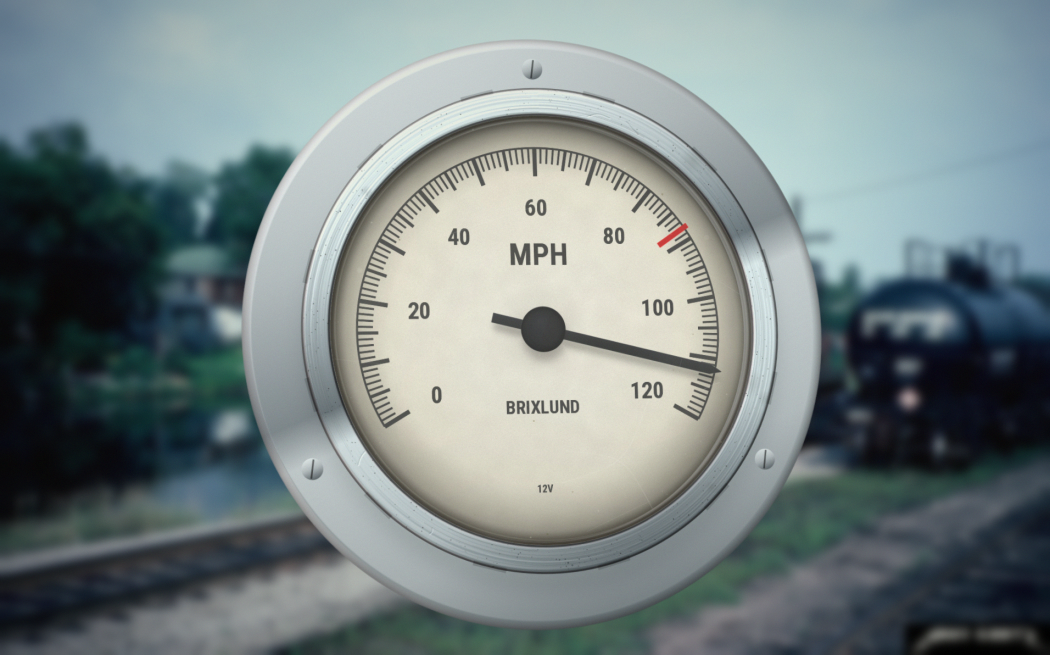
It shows {"value": 112, "unit": "mph"}
